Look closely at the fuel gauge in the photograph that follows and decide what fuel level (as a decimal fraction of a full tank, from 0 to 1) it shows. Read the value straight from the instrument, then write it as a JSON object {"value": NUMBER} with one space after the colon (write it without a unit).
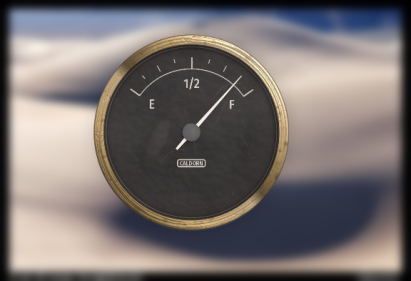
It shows {"value": 0.875}
